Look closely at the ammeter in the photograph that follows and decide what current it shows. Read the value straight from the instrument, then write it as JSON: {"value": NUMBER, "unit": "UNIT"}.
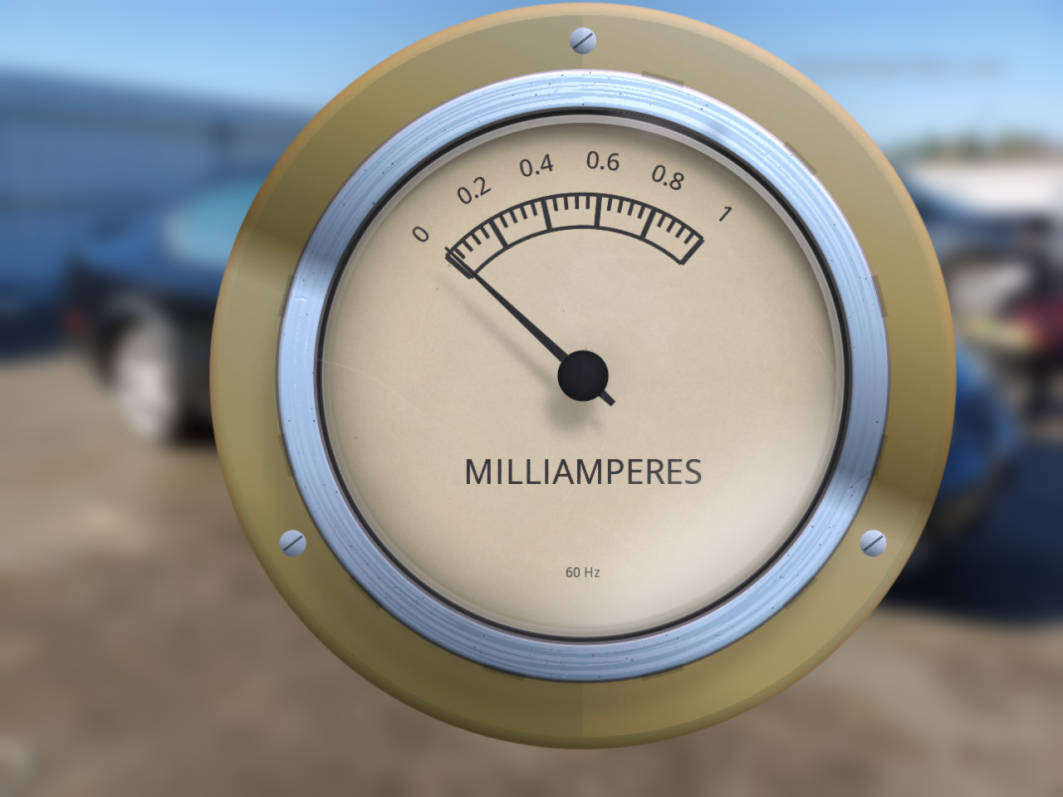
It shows {"value": 0.02, "unit": "mA"}
